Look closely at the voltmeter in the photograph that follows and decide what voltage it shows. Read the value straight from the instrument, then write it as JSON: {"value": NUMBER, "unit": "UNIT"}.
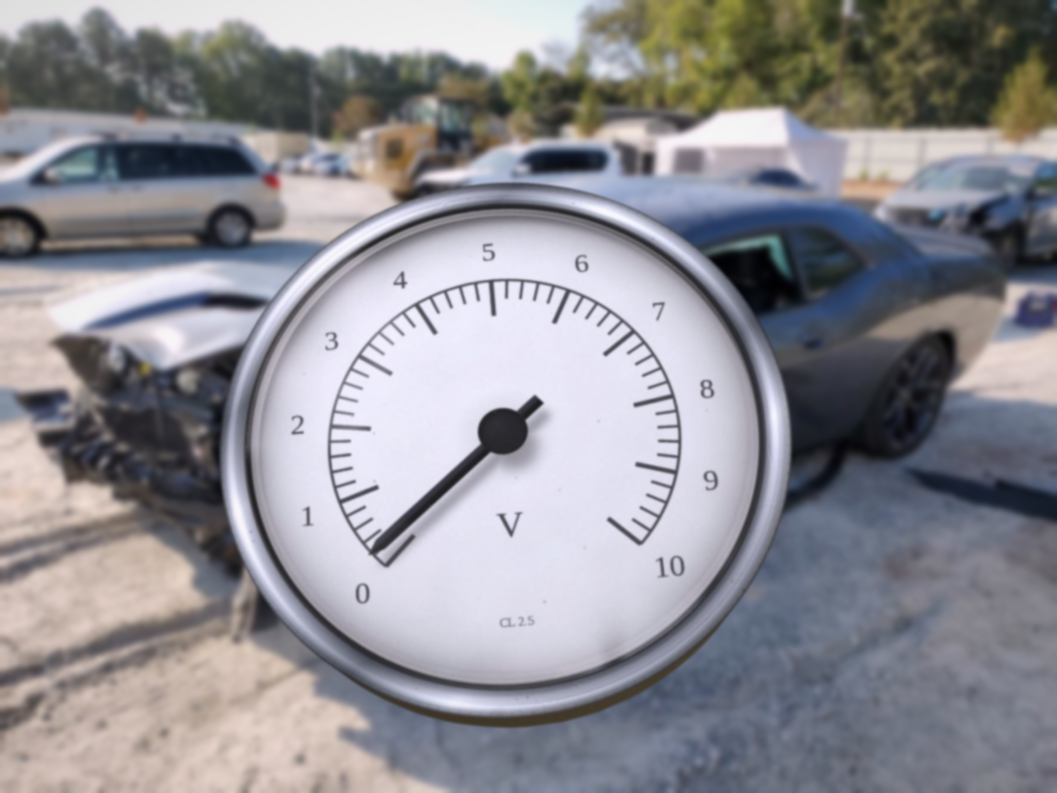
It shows {"value": 0.2, "unit": "V"}
